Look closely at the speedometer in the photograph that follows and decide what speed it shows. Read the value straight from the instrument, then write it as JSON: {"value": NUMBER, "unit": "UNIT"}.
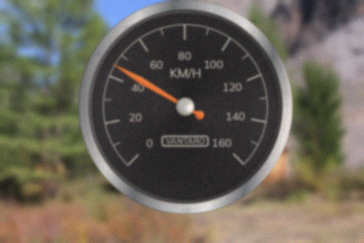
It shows {"value": 45, "unit": "km/h"}
